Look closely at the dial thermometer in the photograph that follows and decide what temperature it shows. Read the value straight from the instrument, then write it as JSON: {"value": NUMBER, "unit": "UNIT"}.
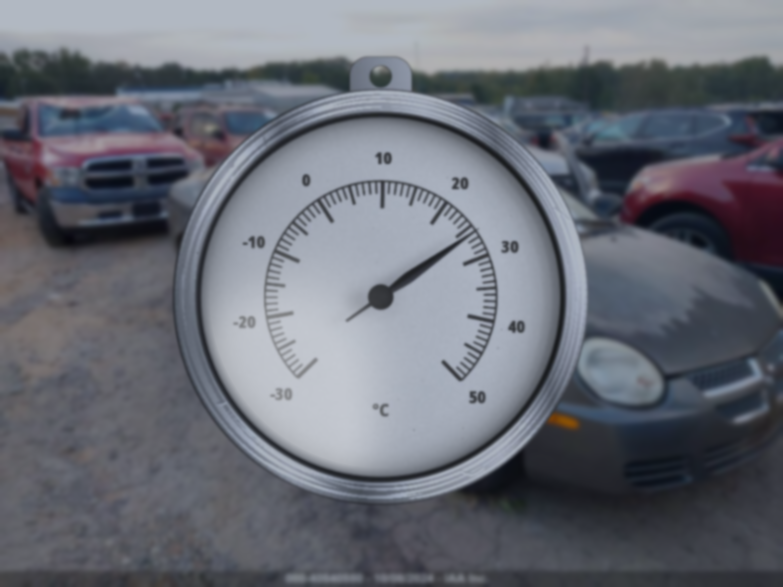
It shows {"value": 26, "unit": "°C"}
